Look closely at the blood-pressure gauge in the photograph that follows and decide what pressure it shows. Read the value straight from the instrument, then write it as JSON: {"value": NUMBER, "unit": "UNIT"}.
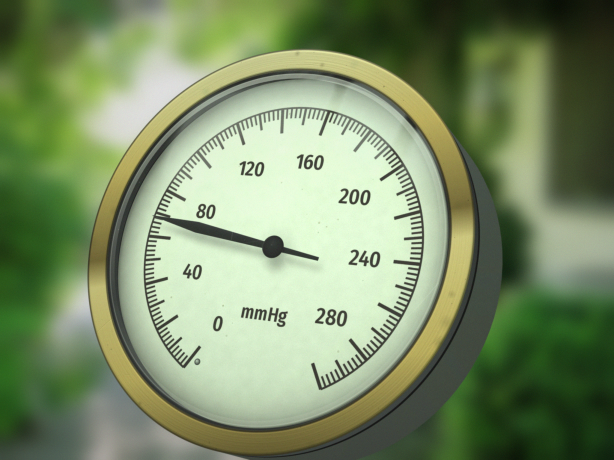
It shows {"value": 68, "unit": "mmHg"}
